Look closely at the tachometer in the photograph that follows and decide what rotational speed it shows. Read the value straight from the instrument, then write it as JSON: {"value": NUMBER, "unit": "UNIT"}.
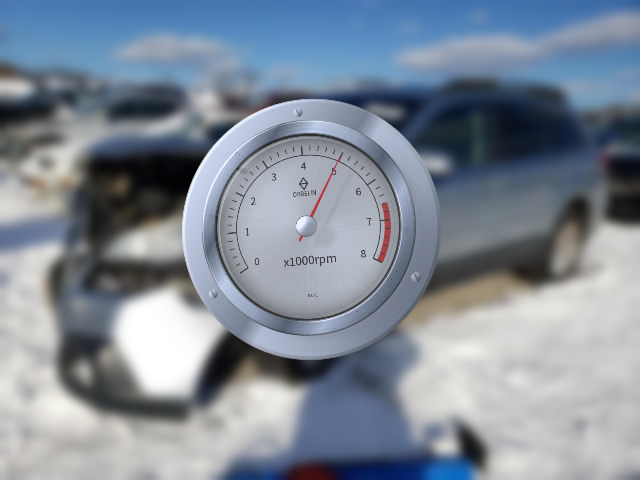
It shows {"value": 5000, "unit": "rpm"}
